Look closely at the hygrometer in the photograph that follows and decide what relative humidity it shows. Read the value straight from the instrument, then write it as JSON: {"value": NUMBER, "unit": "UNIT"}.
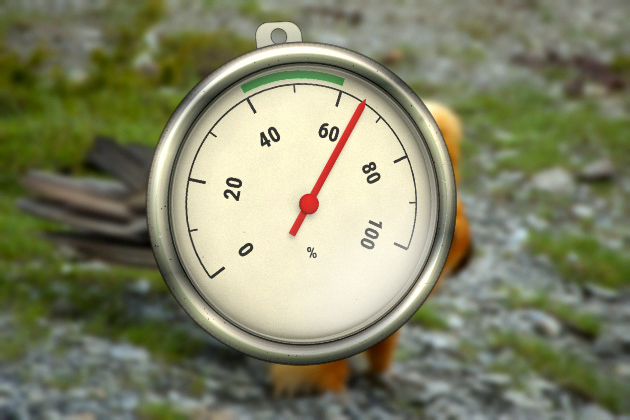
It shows {"value": 65, "unit": "%"}
